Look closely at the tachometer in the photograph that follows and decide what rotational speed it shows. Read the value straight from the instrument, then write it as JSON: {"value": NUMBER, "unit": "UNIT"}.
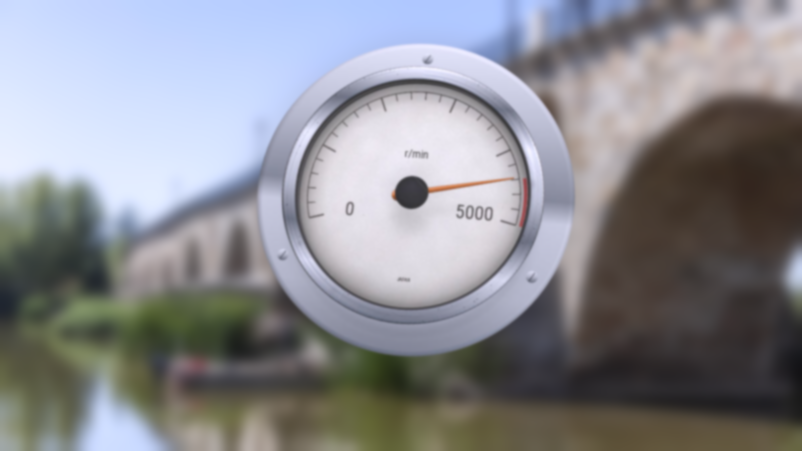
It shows {"value": 4400, "unit": "rpm"}
